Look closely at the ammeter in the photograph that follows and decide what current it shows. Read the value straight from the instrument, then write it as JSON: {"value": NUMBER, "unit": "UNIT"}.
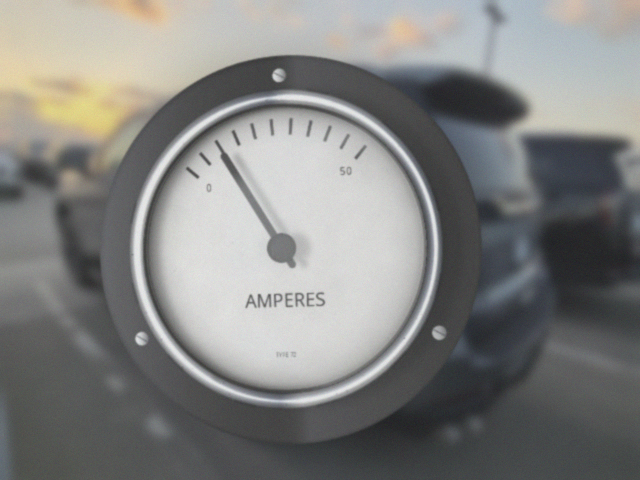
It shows {"value": 10, "unit": "A"}
